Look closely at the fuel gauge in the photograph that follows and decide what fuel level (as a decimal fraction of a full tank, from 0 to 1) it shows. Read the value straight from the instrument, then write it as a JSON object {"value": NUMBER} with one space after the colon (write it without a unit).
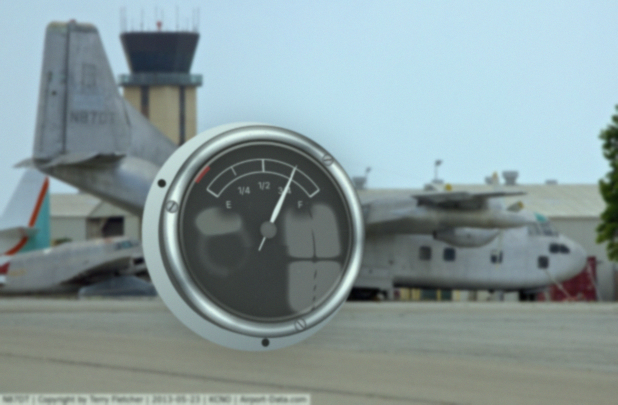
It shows {"value": 0.75}
